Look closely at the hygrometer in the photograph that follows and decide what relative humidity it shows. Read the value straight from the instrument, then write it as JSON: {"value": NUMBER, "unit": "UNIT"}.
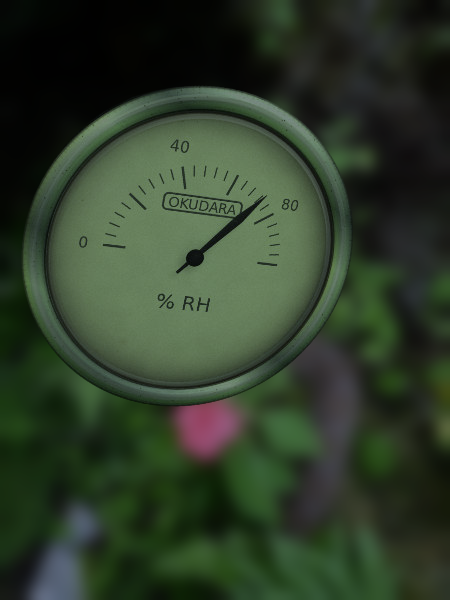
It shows {"value": 72, "unit": "%"}
